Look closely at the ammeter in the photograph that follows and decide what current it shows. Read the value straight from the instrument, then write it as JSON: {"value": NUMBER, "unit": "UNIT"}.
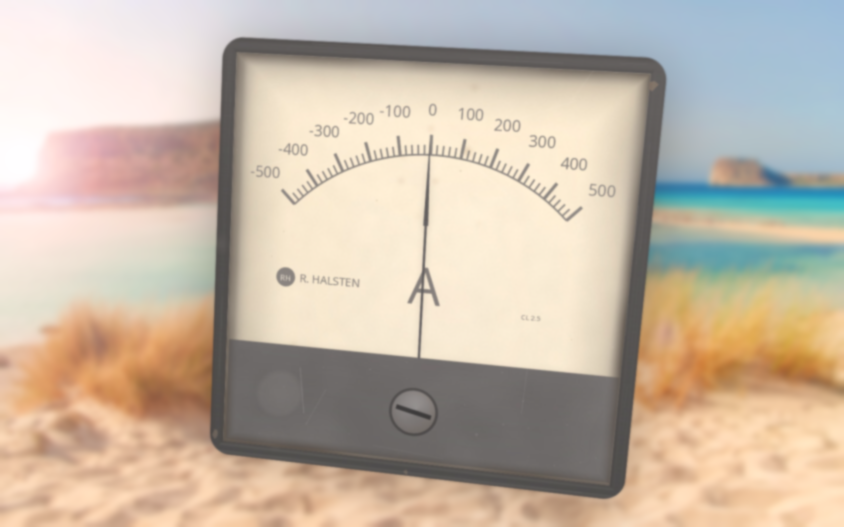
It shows {"value": 0, "unit": "A"}
